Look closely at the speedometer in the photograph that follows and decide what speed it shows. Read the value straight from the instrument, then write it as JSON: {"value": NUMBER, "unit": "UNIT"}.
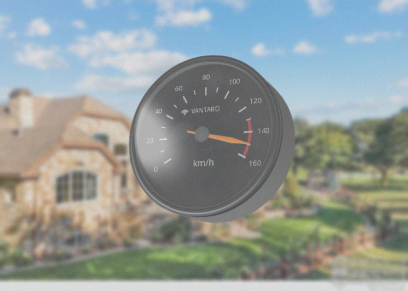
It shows {"value": 150, "unit": "km/h"}
